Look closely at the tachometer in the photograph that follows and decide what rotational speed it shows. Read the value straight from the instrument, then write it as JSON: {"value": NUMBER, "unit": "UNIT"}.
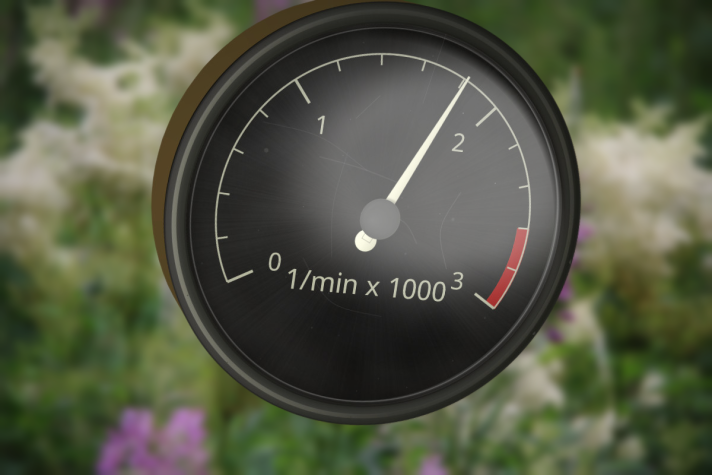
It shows {"value": 1800, "unit": "rpm"}
